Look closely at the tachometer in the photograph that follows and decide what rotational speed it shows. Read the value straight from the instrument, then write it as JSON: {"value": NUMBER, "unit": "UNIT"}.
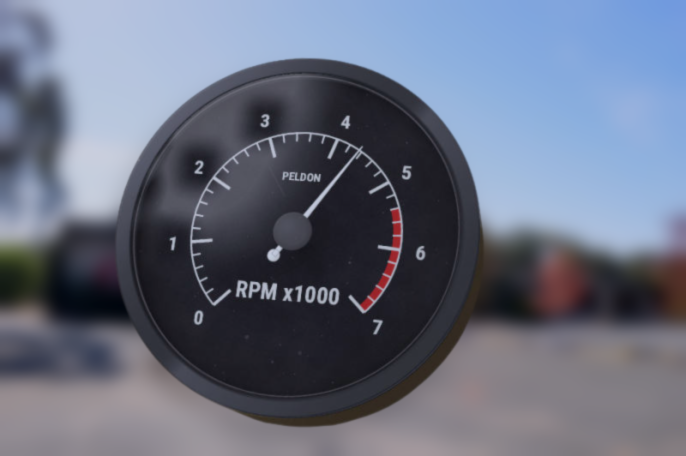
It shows {"value": 4400, "unit": "rpm"}
